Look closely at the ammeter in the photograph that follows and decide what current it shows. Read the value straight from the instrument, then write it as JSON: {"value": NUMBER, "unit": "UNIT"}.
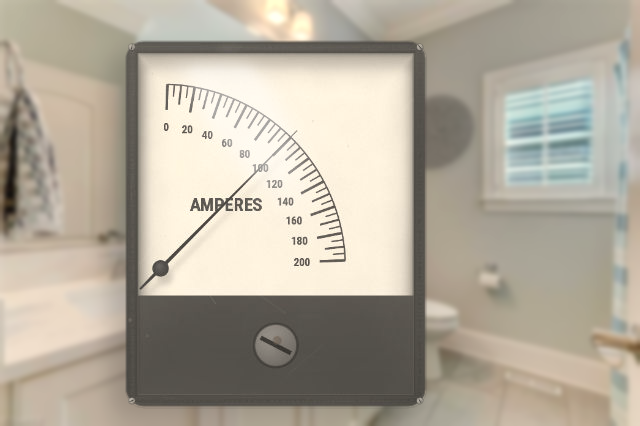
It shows {"value": 100, "unit": "A"}
